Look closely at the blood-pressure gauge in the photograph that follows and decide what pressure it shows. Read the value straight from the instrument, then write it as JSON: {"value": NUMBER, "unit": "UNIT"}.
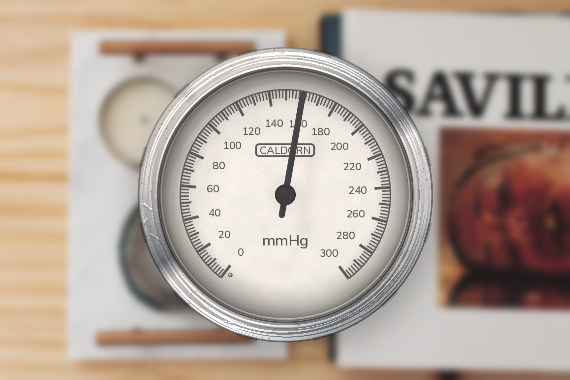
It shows {"value": 160, "unit": "mmHg"}
